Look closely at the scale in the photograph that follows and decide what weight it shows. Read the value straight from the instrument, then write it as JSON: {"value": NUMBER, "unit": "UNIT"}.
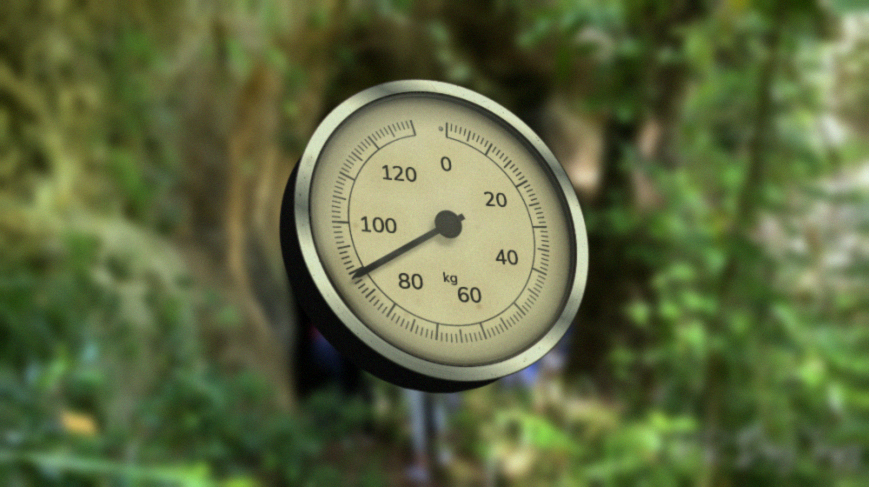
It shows {"value": 89, "unit": "kg"}
